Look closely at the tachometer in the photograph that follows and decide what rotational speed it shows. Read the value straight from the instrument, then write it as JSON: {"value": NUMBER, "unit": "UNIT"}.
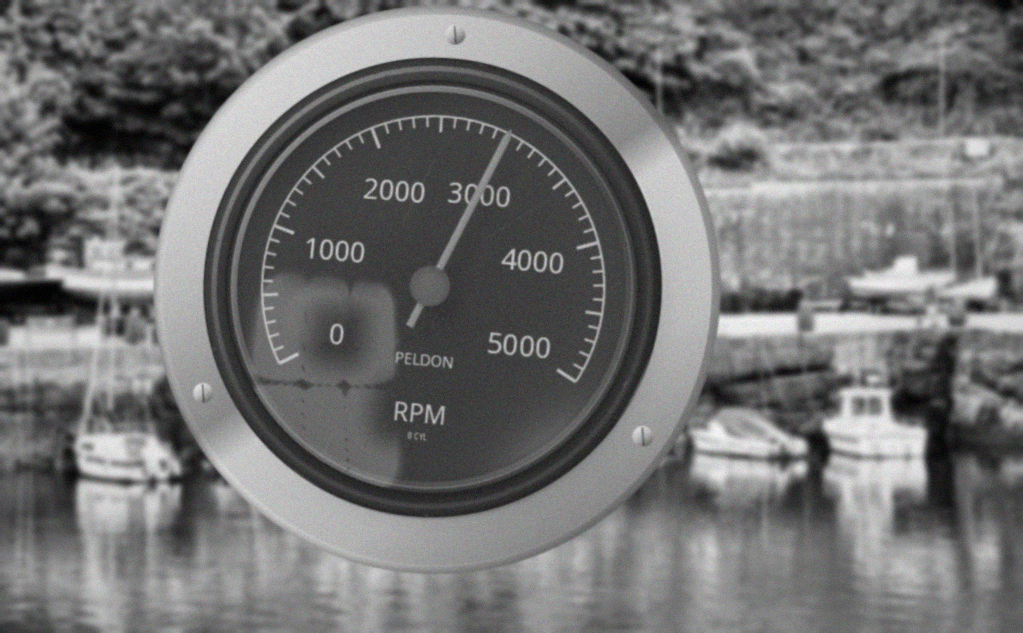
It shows {"value": 3000, "unit": "rpm"}
